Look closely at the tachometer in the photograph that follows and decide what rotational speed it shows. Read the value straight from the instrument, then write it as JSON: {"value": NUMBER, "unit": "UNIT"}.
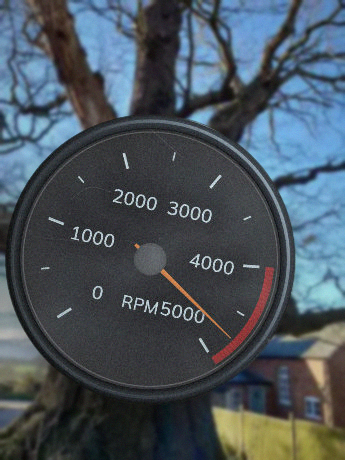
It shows {"value": 4750, "unit": "rpm"}
